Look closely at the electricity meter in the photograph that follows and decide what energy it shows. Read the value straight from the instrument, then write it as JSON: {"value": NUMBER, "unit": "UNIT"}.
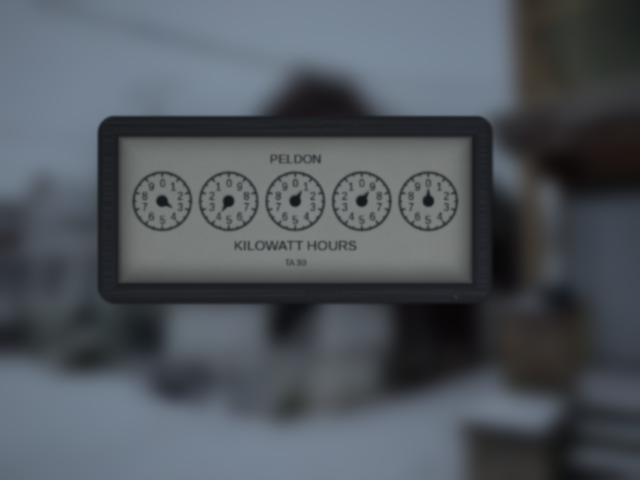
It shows {"value": 34090, "unit": "kWh"}
